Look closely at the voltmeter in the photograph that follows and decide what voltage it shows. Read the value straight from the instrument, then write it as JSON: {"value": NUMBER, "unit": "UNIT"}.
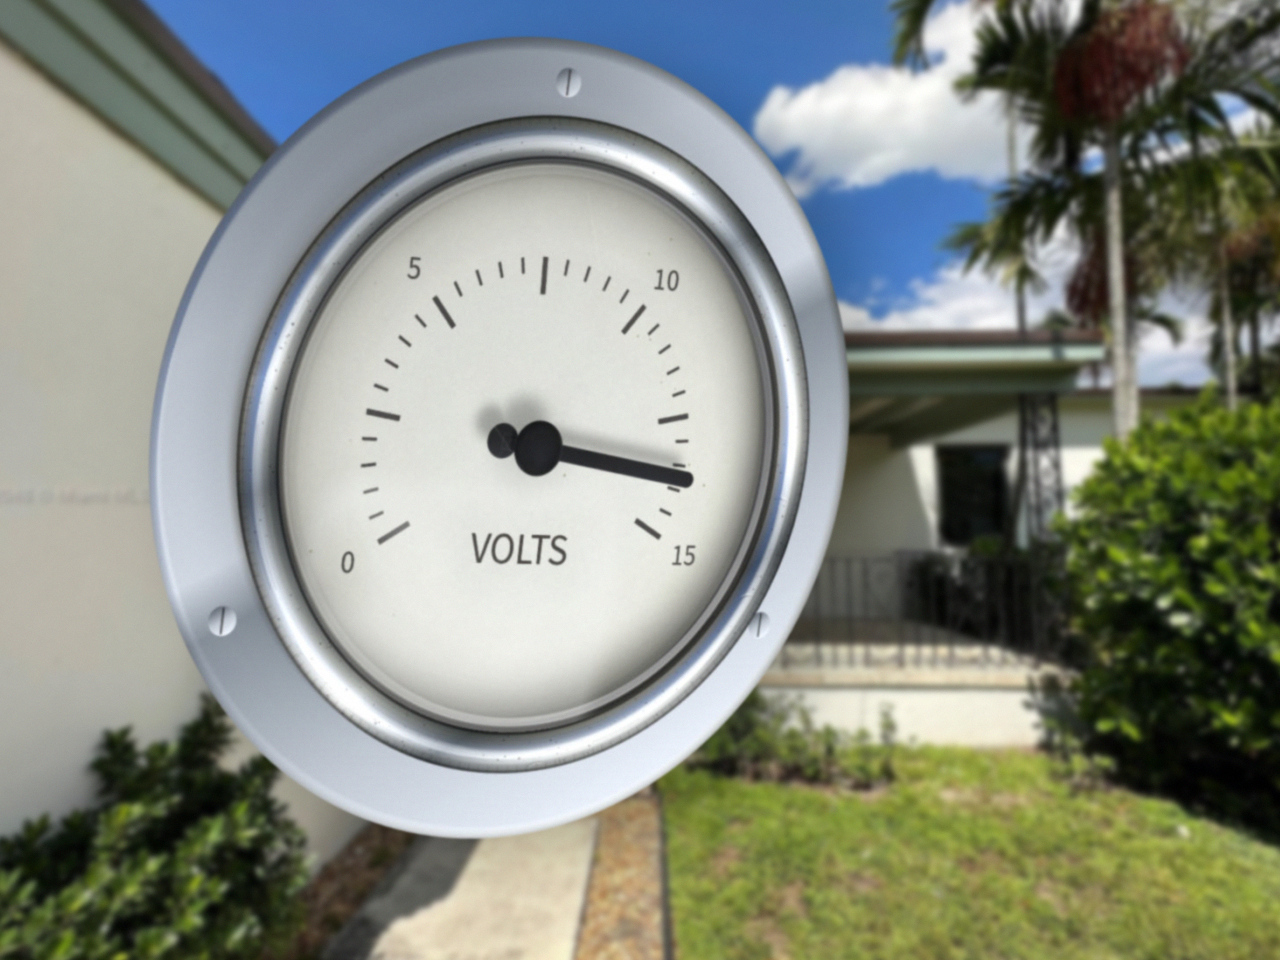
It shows {"value": 13.75, "unit": "V"}
